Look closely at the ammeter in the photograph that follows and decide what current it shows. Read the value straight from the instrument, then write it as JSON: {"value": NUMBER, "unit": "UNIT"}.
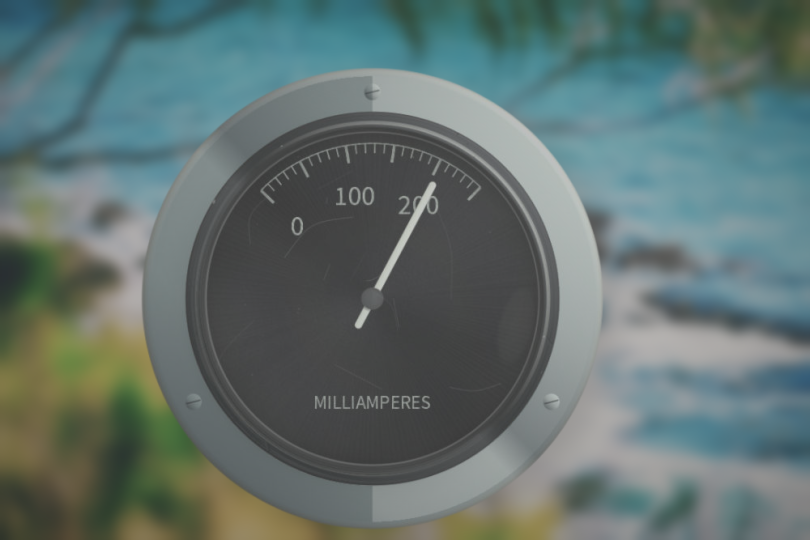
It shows {"value": 205, "unit": "mA"}
